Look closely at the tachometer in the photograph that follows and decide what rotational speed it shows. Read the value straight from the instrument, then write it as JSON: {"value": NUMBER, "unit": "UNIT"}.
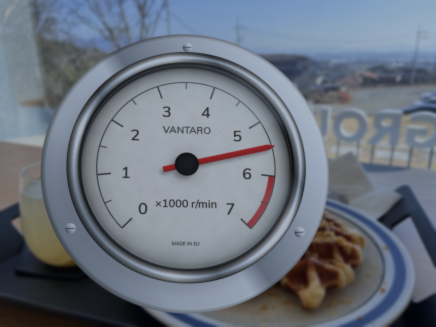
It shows {"value": 5500, "unit": "rpm"}
